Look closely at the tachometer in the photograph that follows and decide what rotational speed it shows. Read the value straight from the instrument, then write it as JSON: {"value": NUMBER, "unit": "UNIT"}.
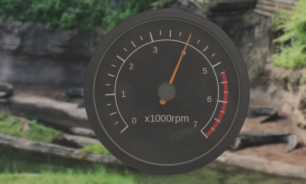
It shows {"value": 4000, "unit": "rpm"}
